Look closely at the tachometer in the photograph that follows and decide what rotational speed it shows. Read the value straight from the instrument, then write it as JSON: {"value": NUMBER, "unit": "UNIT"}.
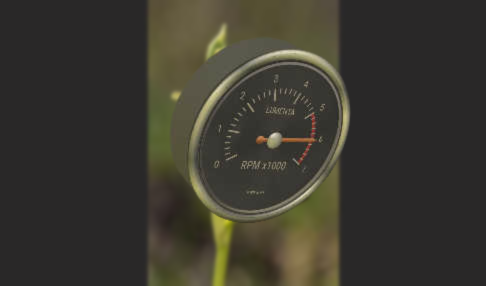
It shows {"value": 6000, "unit": "rpm"}
